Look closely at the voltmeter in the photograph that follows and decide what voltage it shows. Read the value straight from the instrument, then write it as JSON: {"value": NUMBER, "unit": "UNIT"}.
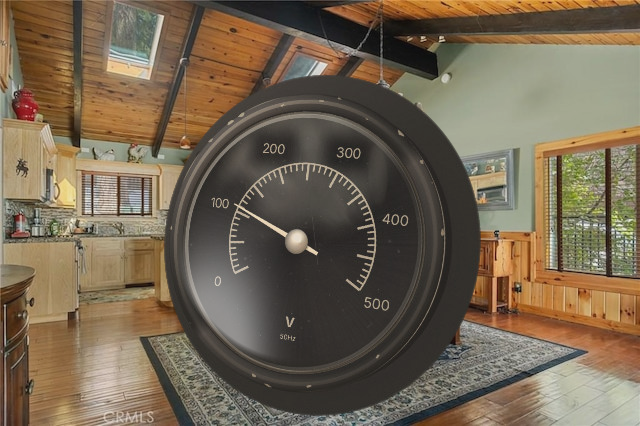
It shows {"value": 110, "unit": "V"}
